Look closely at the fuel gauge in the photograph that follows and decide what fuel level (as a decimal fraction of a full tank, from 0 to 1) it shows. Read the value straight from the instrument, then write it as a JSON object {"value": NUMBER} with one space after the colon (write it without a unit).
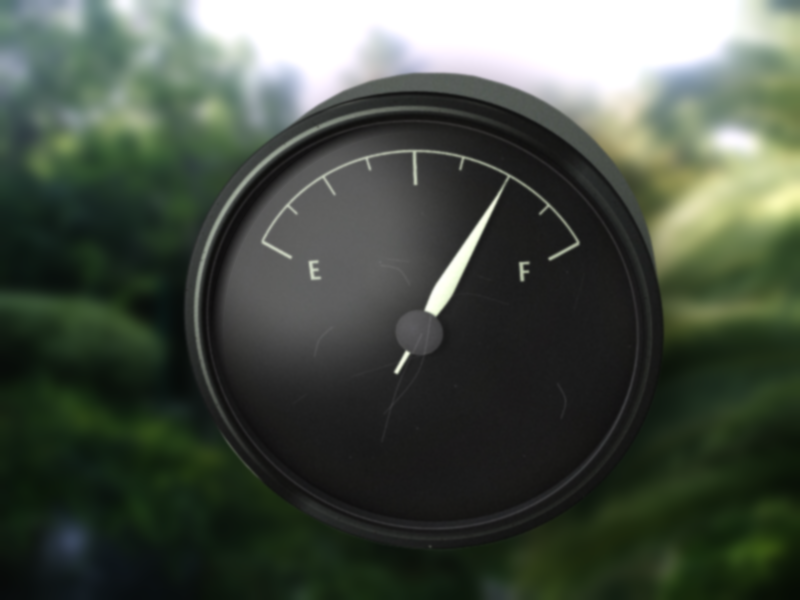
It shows {"value": 0.75}
